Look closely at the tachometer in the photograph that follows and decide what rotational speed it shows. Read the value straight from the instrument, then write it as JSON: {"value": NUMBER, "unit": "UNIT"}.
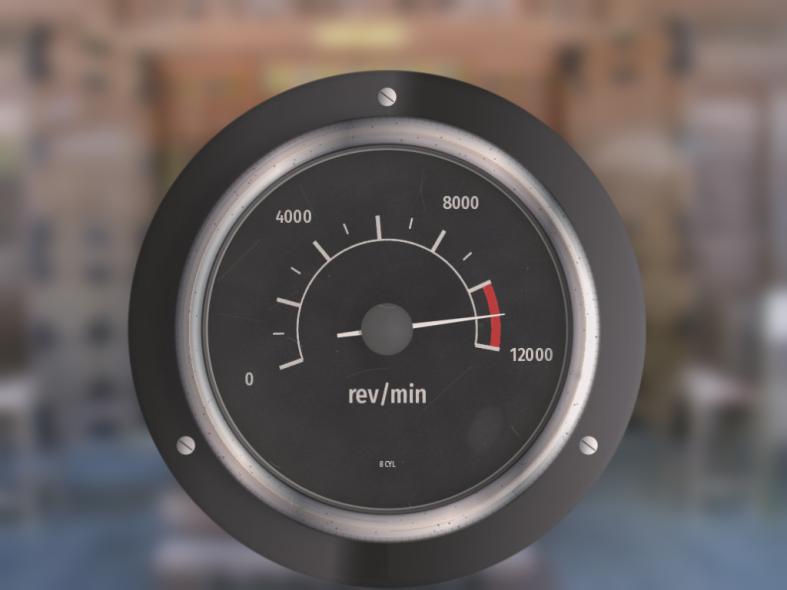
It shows {"value": 11000, "unit": "rpm"}
